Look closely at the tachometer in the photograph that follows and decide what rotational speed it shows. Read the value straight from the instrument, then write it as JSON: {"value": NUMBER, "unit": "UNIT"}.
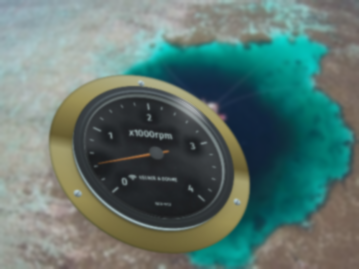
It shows {"value": 400, "unit": "rpm"}
